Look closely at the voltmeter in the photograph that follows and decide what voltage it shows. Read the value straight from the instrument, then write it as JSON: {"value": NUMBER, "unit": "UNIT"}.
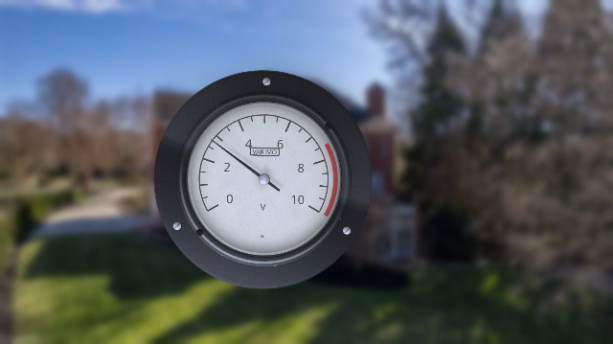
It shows {"value": 2.75, "unit": "V"}
